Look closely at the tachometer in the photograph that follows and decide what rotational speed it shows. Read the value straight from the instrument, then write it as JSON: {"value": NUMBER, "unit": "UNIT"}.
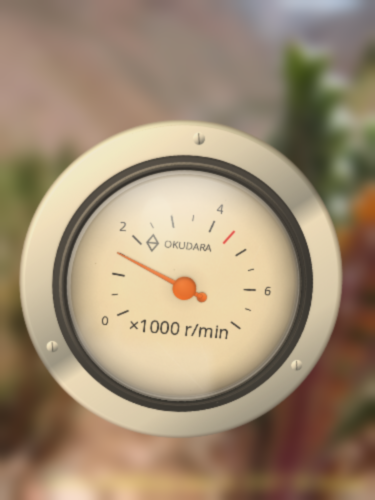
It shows {"value": 1500, "unit": "rpm"}
